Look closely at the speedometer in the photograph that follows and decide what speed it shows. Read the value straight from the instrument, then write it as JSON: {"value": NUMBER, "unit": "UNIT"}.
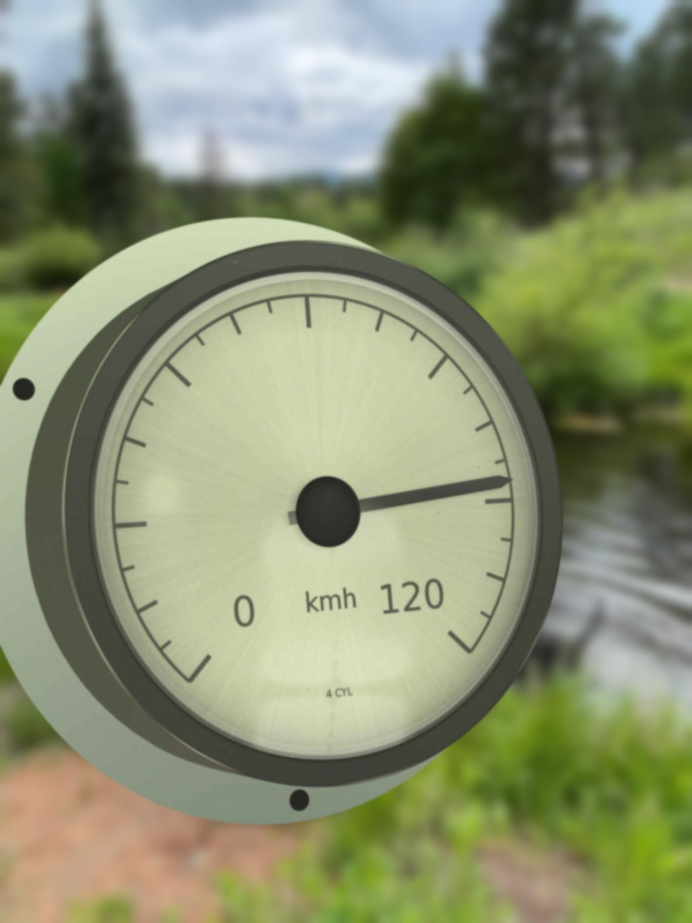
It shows {"value": 97.5, "unit": "km/h"}
